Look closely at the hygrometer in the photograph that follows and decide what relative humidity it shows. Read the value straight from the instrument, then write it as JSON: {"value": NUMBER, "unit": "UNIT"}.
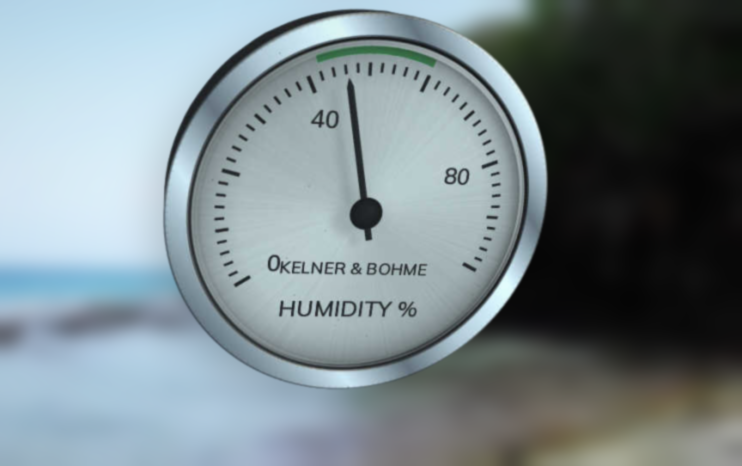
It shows {"value": 46, "unit": "%"}
